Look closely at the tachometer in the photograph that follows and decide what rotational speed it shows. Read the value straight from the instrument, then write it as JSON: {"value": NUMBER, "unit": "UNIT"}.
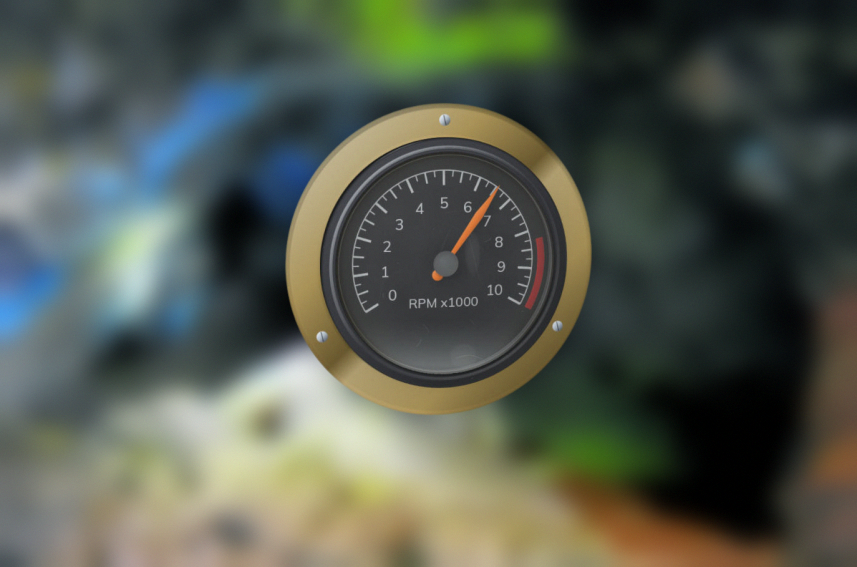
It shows {"value": 6500, "unit": "rpm"}
